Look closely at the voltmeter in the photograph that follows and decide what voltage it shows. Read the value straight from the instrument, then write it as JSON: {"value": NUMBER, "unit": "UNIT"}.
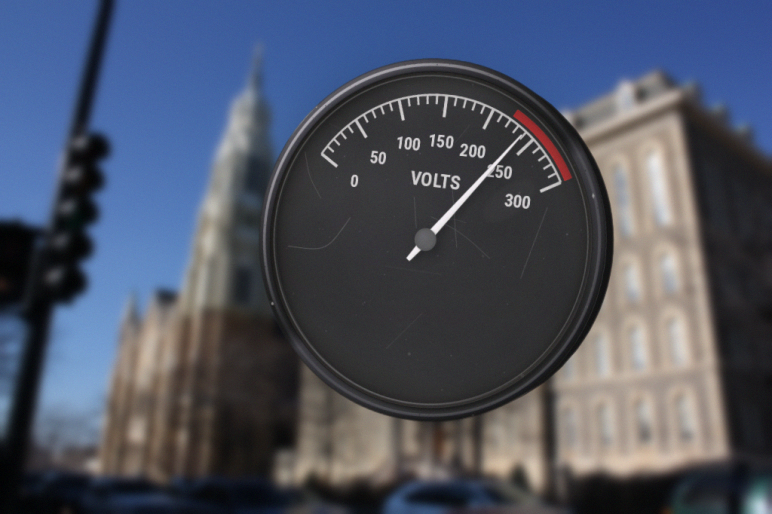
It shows {"value": 240, "unit": "V"}
